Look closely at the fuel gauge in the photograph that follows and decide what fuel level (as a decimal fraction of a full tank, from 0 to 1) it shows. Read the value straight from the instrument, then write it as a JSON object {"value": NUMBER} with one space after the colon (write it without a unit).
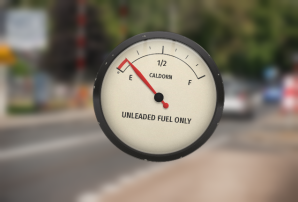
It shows {"value": 0.125}
